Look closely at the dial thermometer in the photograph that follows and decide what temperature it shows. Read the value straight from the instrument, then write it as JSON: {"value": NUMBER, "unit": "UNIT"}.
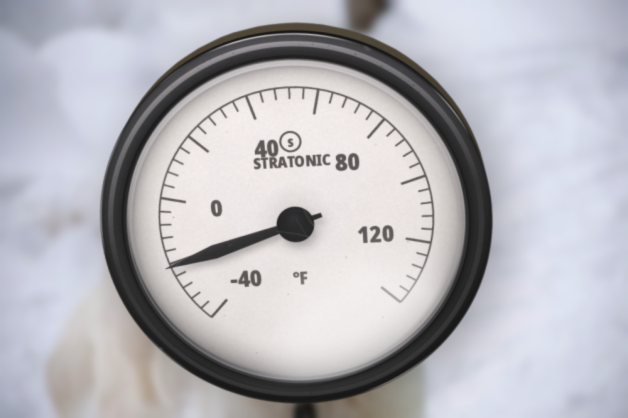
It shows {"value": -20, "unit": "°F"}
